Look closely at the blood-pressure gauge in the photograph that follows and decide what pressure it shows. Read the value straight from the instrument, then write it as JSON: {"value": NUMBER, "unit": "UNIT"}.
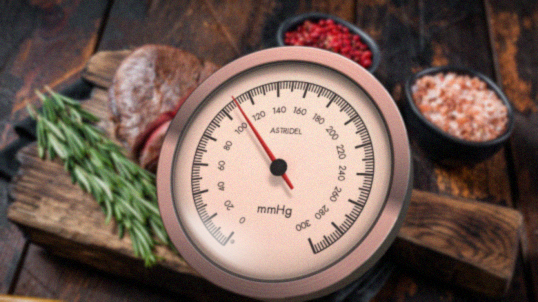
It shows {"value": 110, "unit": "mmHg"}
